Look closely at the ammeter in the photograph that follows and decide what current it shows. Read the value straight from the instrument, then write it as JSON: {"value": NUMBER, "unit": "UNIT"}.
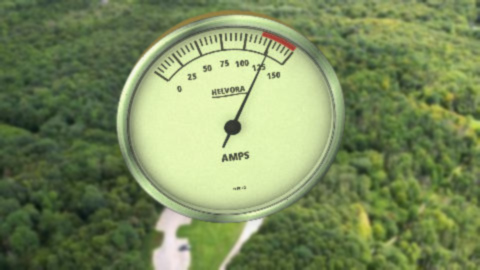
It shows {"value": 125, "unit": "A"}
